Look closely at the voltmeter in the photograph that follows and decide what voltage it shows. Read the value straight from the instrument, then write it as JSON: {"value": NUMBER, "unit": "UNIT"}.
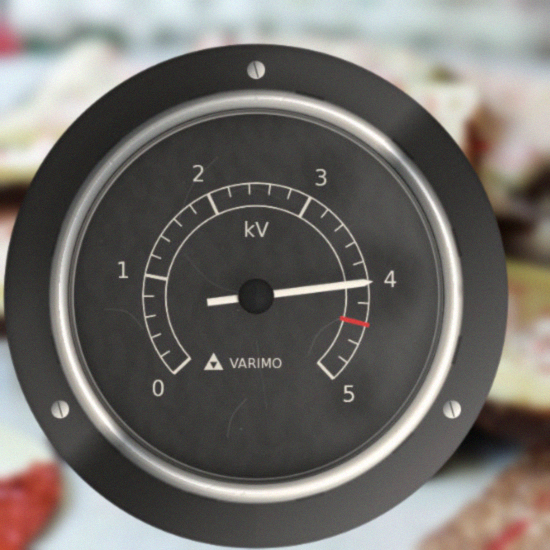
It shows {"value": 4, "unit": "kV"}
